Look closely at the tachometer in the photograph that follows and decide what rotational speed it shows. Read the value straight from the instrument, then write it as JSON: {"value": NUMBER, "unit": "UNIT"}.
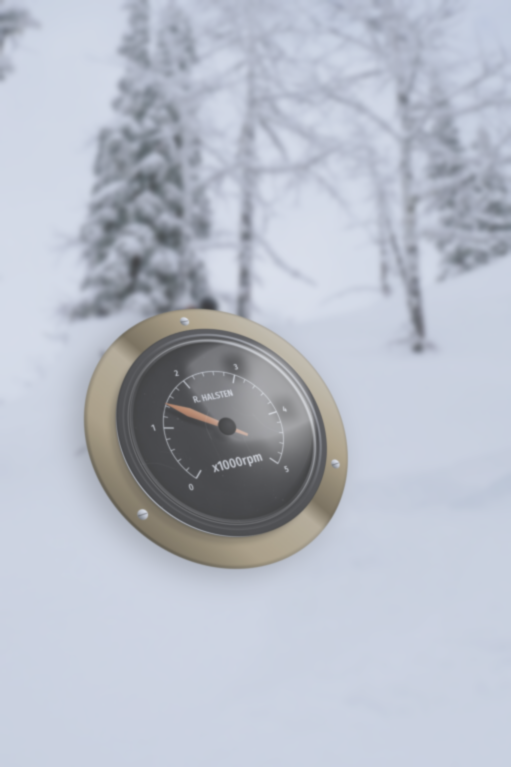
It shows {"value": 1400, "unit": "rpm"}
